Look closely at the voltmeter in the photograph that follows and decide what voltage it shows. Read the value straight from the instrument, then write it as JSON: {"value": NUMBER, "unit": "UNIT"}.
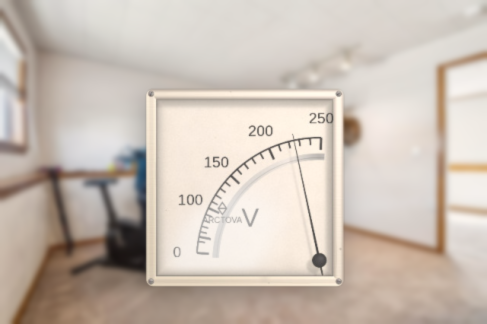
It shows {"value": 225, "unit": "V"}
